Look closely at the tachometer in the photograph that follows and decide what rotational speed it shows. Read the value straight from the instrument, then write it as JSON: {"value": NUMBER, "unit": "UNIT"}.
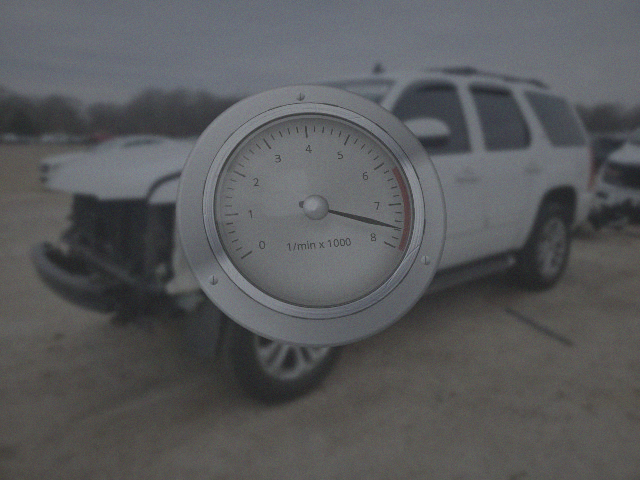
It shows {"value": 7600, "unit": "rpm"}
